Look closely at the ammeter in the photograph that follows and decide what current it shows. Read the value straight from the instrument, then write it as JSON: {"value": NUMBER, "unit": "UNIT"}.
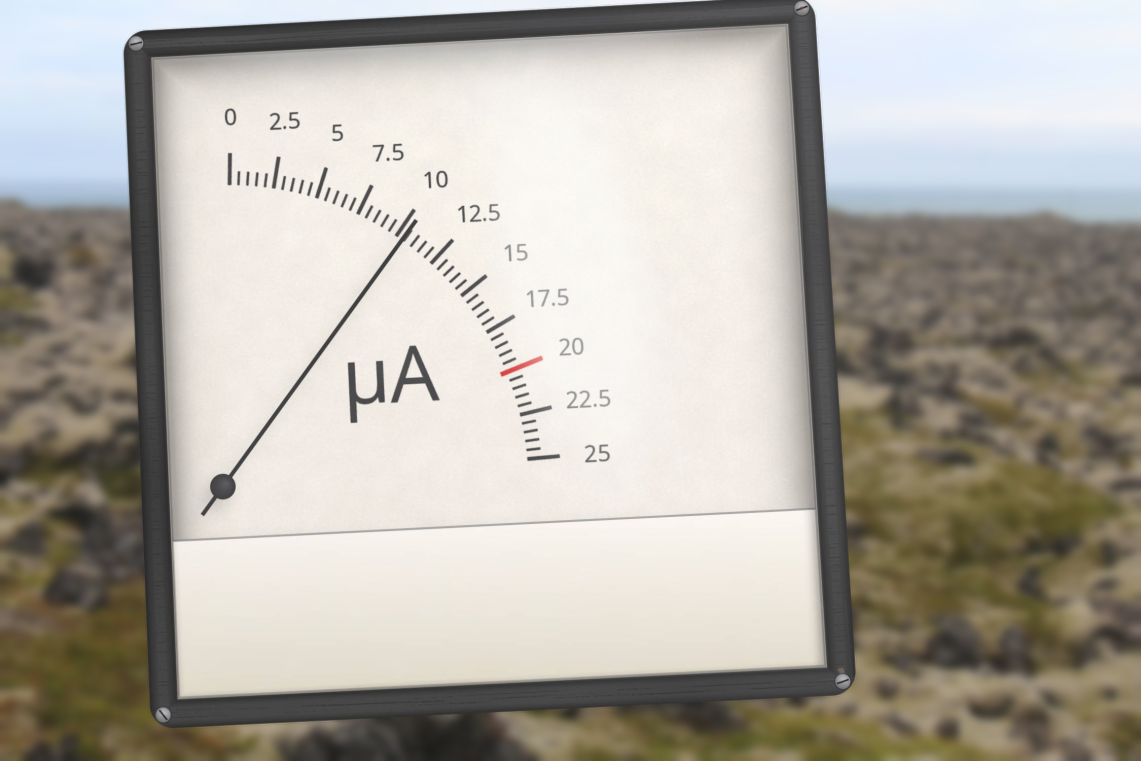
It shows {"value": 10.5, "unit": "µA"}
